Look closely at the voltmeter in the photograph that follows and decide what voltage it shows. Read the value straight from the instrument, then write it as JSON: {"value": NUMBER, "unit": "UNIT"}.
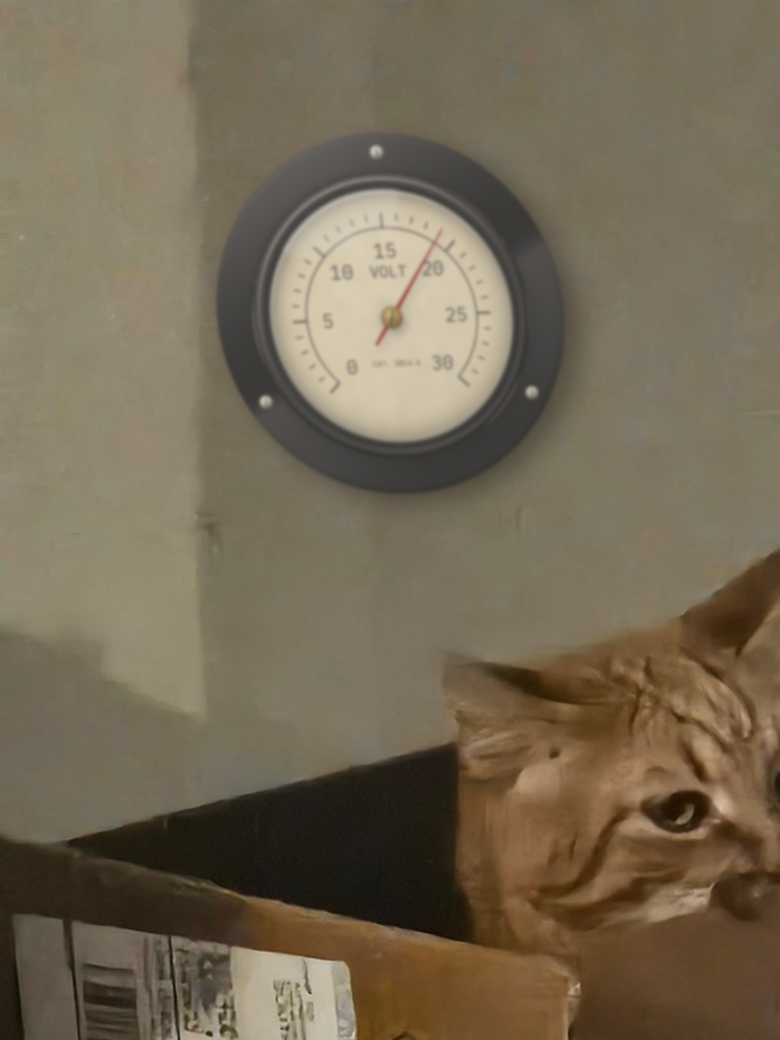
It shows {"value": 19, "unit": "V"}
